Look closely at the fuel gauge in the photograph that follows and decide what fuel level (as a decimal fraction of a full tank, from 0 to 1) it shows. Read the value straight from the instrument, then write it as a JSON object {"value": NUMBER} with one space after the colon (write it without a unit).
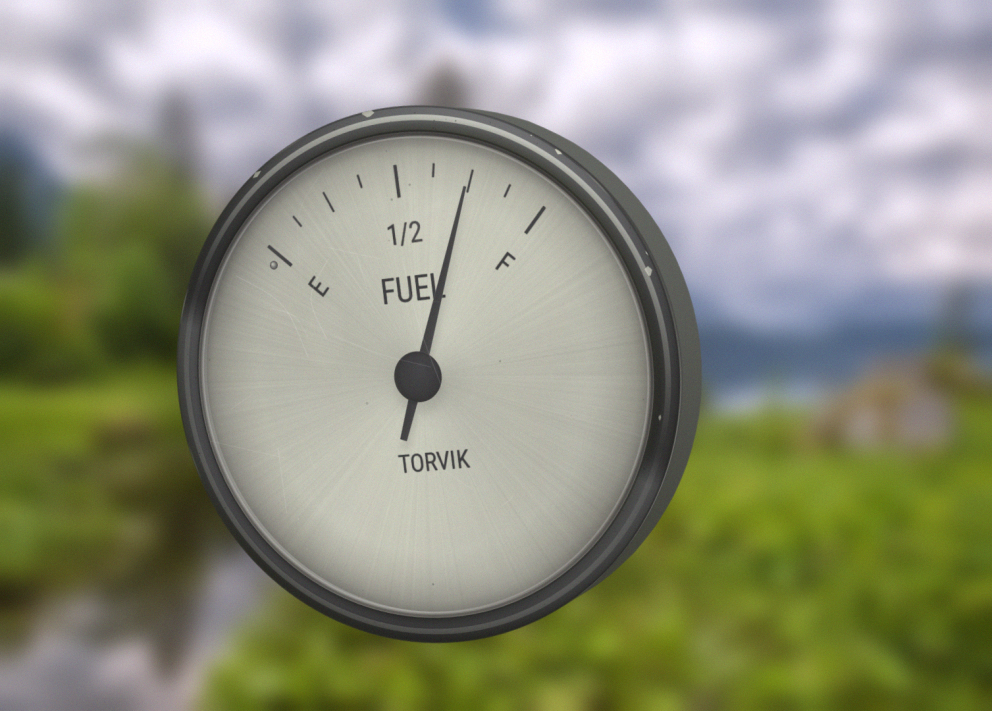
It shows {"value": 0.75}
